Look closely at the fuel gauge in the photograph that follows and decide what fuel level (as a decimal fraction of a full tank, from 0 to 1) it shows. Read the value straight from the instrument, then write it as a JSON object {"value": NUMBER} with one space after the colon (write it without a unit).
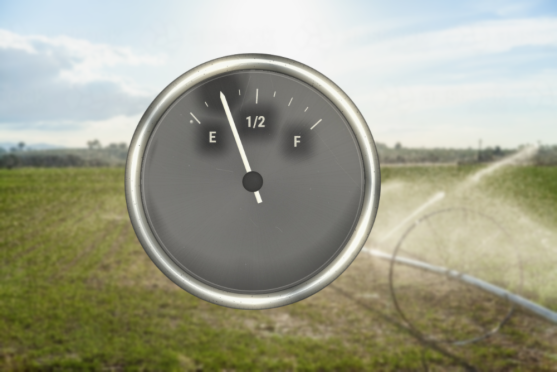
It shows {"value": 0.25}
